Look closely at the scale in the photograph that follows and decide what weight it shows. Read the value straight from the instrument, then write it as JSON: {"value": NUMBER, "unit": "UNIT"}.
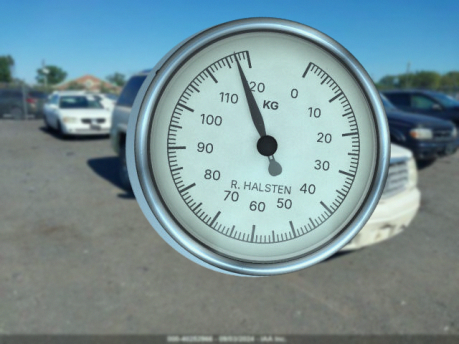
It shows {"value": 117, "unit": "kg"}
